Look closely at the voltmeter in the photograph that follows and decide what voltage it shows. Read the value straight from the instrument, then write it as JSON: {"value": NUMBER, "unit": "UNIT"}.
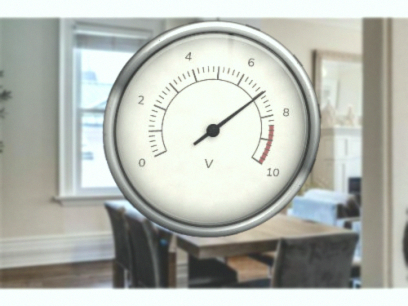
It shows {"value": 7, "unit": "V"}
